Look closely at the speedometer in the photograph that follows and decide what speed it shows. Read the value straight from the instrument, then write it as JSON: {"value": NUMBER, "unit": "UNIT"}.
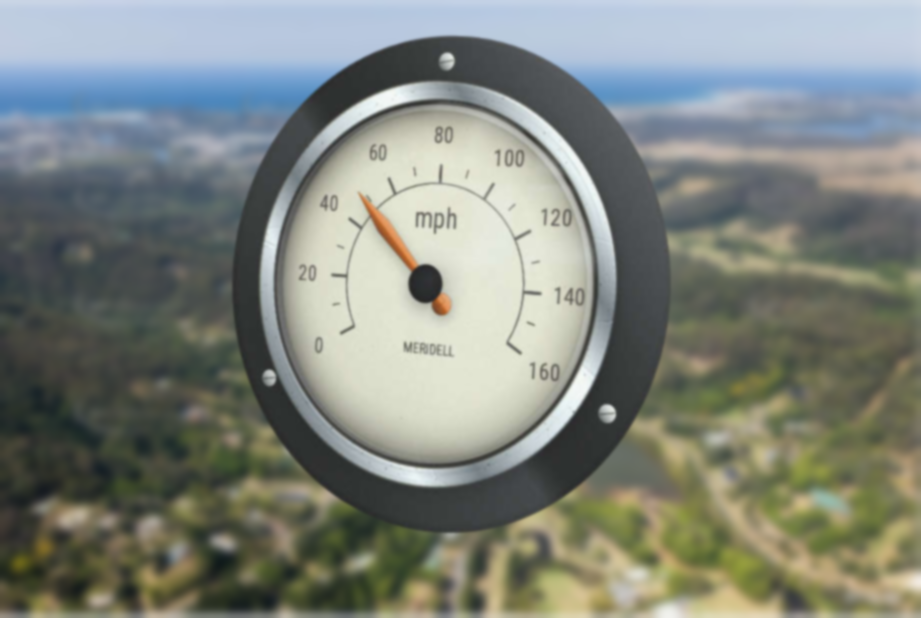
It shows {"value": 50, "unit": "mph"}
